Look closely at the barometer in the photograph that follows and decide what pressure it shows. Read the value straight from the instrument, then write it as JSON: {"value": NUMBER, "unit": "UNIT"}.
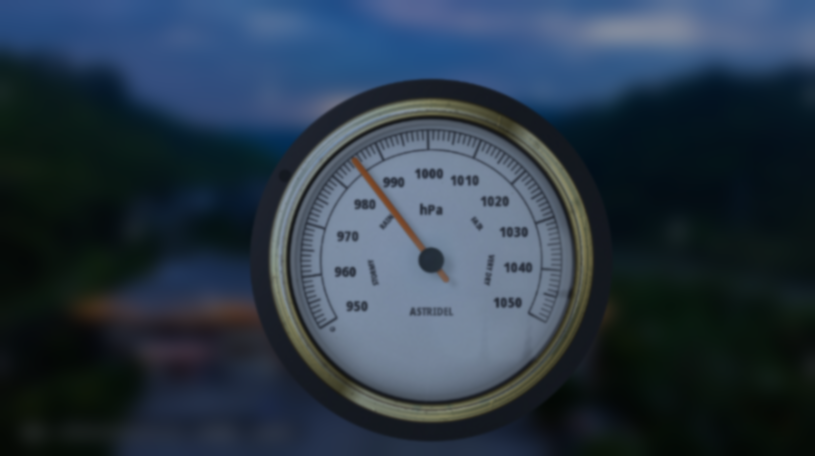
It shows {"value": 985, "unit": "hPa"}
